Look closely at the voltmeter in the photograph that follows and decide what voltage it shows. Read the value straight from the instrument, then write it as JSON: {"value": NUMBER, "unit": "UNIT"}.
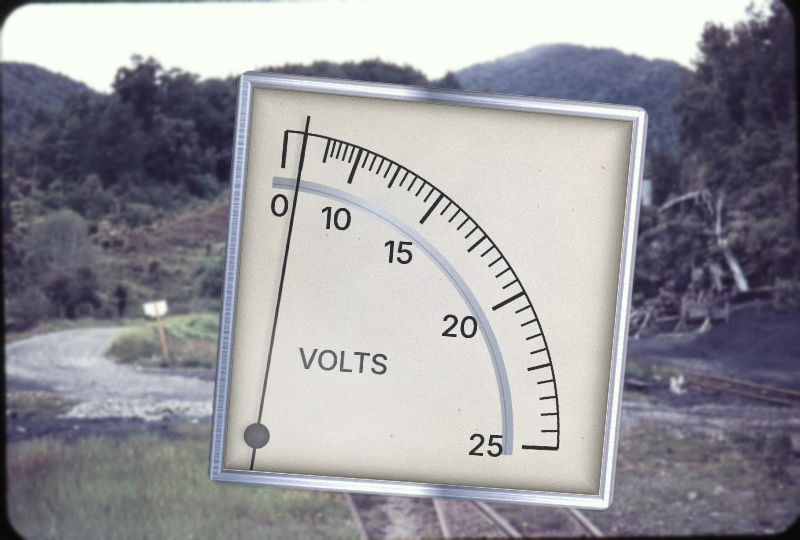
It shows {"value": 5, "unit": "V"}
